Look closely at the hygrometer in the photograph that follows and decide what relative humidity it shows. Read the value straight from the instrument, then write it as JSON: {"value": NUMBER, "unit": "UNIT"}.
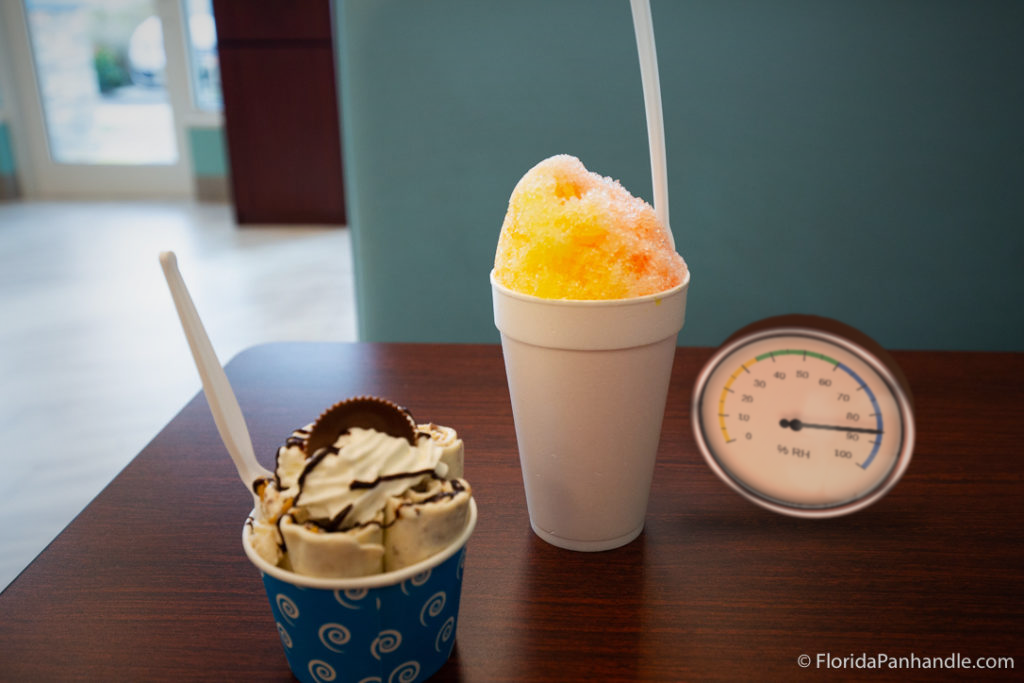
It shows {"value": 85, "unit": "%"}
